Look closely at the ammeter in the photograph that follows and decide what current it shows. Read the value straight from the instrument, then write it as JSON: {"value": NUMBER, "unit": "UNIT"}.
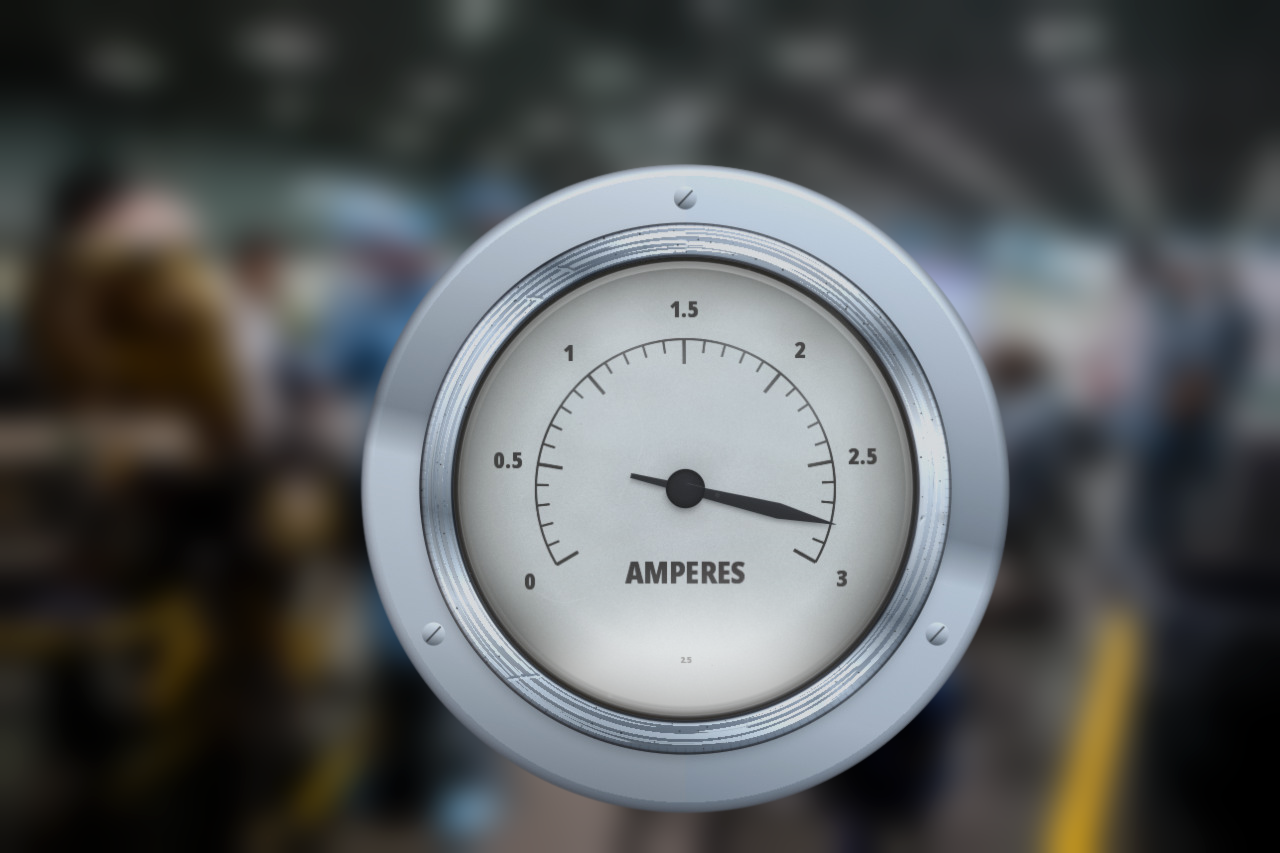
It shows {"value": 2.8, "unit": "A"}
